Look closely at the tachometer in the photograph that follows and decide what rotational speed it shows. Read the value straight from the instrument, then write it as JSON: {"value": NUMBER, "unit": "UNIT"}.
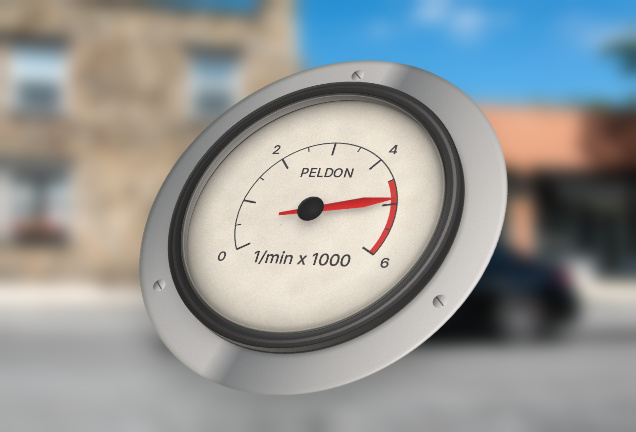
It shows {"value": 5000, "unit": "rpm"}
